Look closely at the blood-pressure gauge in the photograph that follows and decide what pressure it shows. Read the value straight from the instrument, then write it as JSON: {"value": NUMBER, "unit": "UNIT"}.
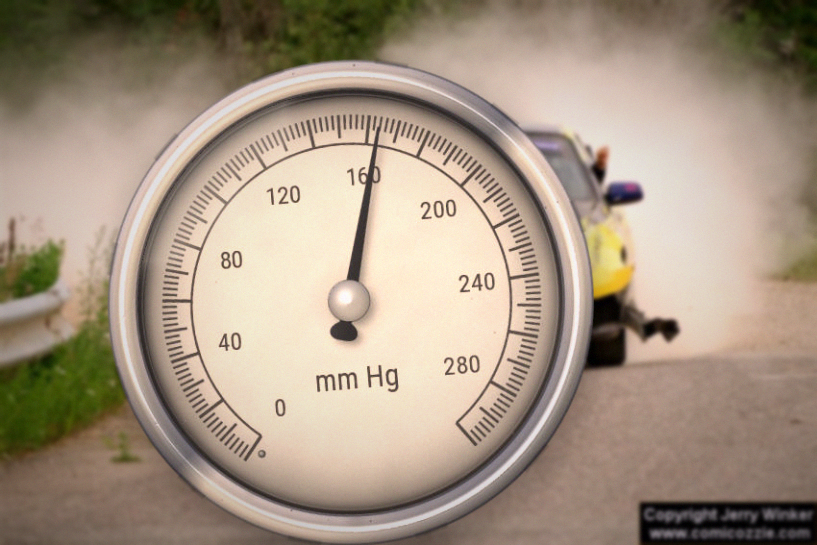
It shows {"value": 164, "unit": "mmHg"}
